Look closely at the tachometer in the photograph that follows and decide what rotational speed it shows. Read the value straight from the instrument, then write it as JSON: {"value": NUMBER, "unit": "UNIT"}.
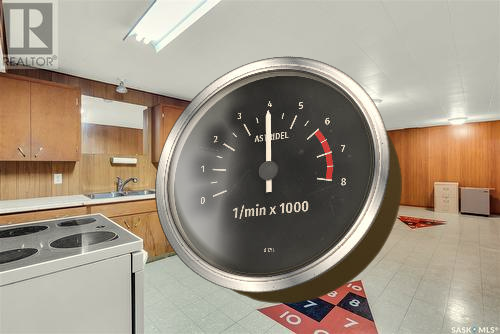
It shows {"value": 4000, "unit": "rpm"}
